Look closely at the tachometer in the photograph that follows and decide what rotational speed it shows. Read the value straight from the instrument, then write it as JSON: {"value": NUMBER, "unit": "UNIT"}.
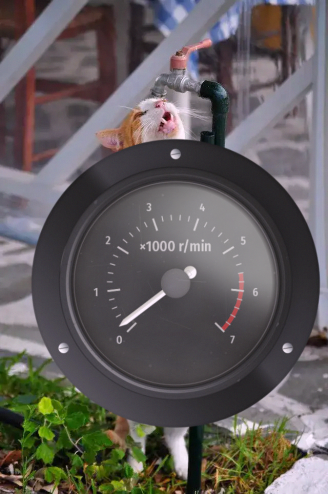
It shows {"value": 200, "unit": "rpm"}
